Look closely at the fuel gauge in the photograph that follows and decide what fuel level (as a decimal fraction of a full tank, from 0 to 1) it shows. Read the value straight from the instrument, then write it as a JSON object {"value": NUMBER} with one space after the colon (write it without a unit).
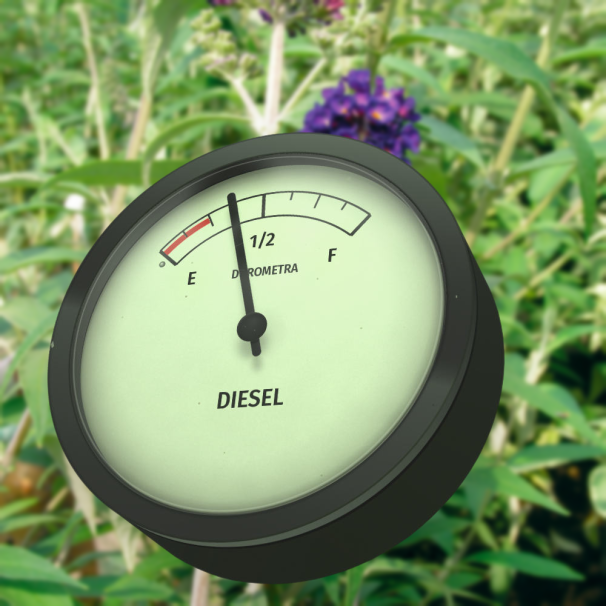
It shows {"value": 0.375}
